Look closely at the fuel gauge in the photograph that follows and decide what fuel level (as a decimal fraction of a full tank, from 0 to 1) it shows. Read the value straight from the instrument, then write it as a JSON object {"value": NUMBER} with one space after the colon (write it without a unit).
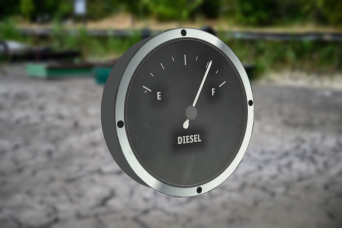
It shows {"value": 0.75}
